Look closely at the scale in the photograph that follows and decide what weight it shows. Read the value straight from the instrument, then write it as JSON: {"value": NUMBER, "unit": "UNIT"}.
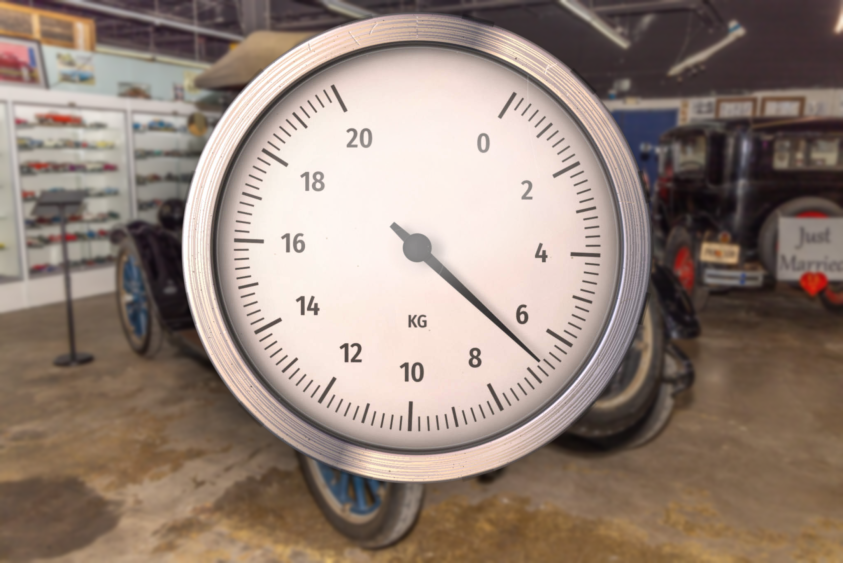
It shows {"value": 6.7, "unit": "kg"}
